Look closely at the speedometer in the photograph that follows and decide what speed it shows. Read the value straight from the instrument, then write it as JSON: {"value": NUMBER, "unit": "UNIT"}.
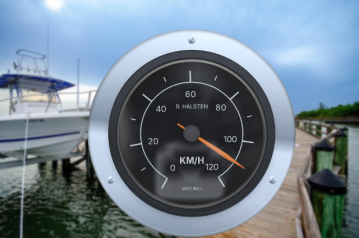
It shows {"value": 110, "unit": "km/h"}
